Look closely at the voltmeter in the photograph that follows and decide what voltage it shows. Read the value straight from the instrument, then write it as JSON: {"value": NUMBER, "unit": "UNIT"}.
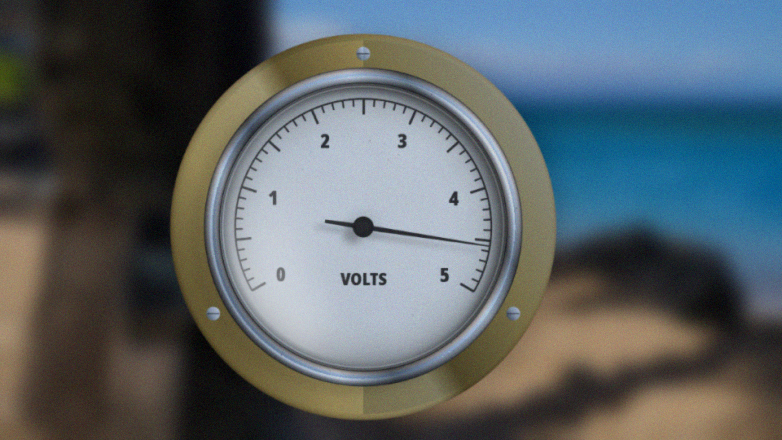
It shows {"value": 4.55, "unit": "V"}
